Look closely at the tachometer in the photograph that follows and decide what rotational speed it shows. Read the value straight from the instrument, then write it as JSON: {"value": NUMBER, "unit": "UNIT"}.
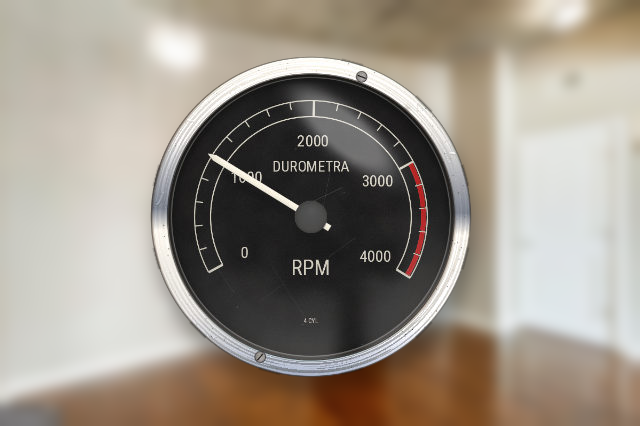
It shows {"value": 1000, "unit": "rpm"}
